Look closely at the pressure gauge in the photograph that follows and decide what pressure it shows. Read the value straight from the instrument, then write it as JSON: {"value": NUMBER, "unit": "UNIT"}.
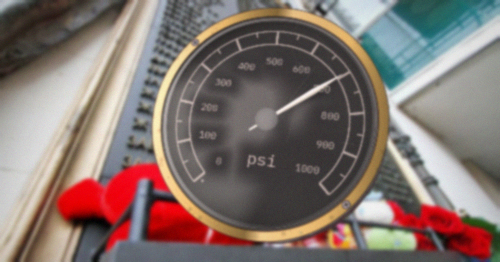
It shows {"value": 700, "unit": "psi"}
